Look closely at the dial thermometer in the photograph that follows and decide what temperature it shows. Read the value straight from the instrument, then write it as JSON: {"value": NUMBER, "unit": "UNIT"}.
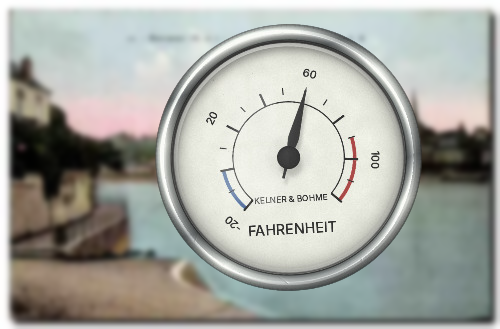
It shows {"value": 60, "unit": "°F"}
